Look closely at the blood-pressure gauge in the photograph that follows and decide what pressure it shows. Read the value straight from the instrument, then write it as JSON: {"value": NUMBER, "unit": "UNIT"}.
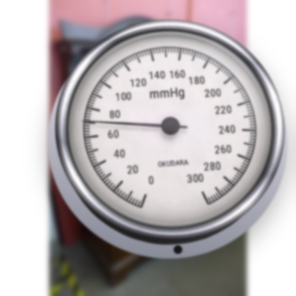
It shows {"value": 70, "unit": "mmHg"}
